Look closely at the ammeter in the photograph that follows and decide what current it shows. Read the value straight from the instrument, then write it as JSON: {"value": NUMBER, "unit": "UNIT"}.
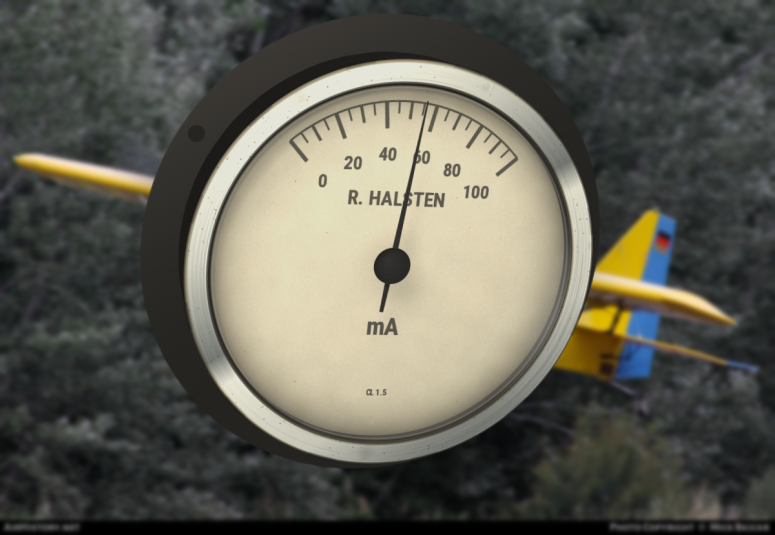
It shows {"value": 55, "unit": "mA"}
